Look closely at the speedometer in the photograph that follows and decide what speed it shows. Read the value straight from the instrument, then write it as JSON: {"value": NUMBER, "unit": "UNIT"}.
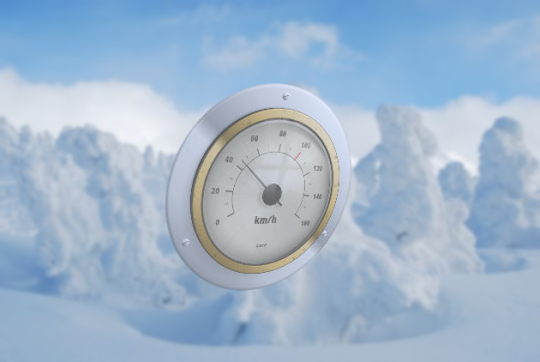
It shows {"value": 45, "unit": "km/h"}
